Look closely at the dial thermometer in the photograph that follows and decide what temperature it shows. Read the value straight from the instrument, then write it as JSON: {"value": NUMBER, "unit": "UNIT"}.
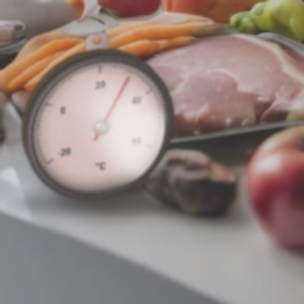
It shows {"value": 30, "unit": "°C"}
